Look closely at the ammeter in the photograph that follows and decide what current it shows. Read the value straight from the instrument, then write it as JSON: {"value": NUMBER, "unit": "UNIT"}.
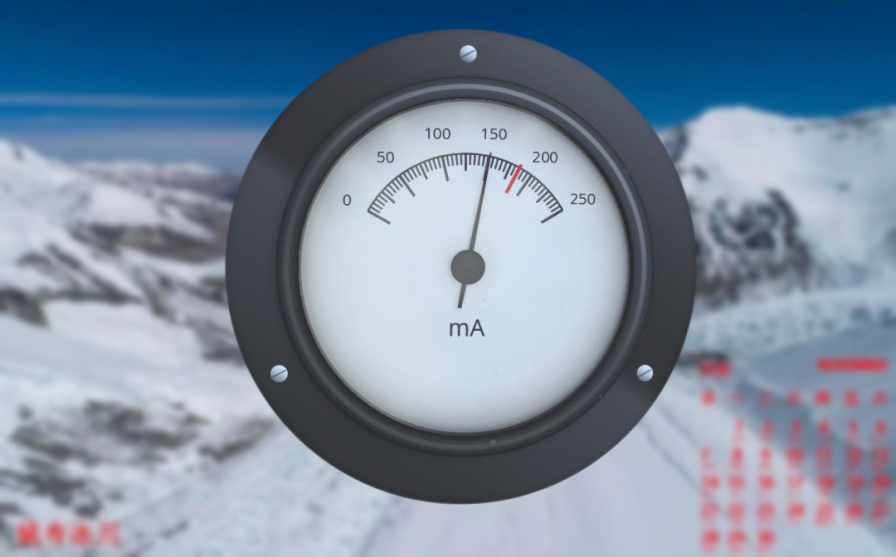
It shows {"value": 150, "unit": "mA"}
